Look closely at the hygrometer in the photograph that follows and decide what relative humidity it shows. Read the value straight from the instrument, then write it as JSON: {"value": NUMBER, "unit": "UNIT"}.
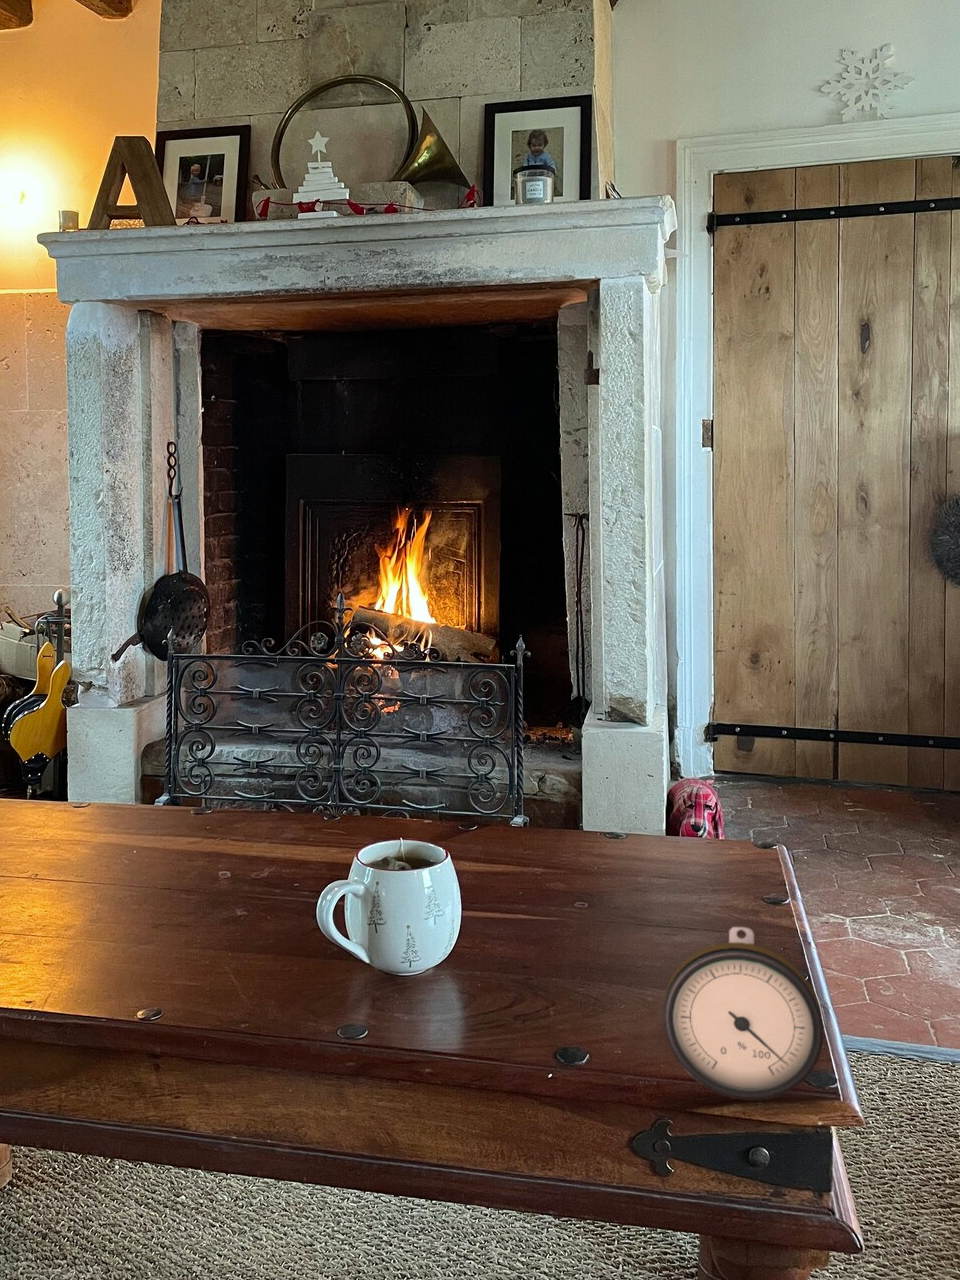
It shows {"value": 94, "unit": "%"}
